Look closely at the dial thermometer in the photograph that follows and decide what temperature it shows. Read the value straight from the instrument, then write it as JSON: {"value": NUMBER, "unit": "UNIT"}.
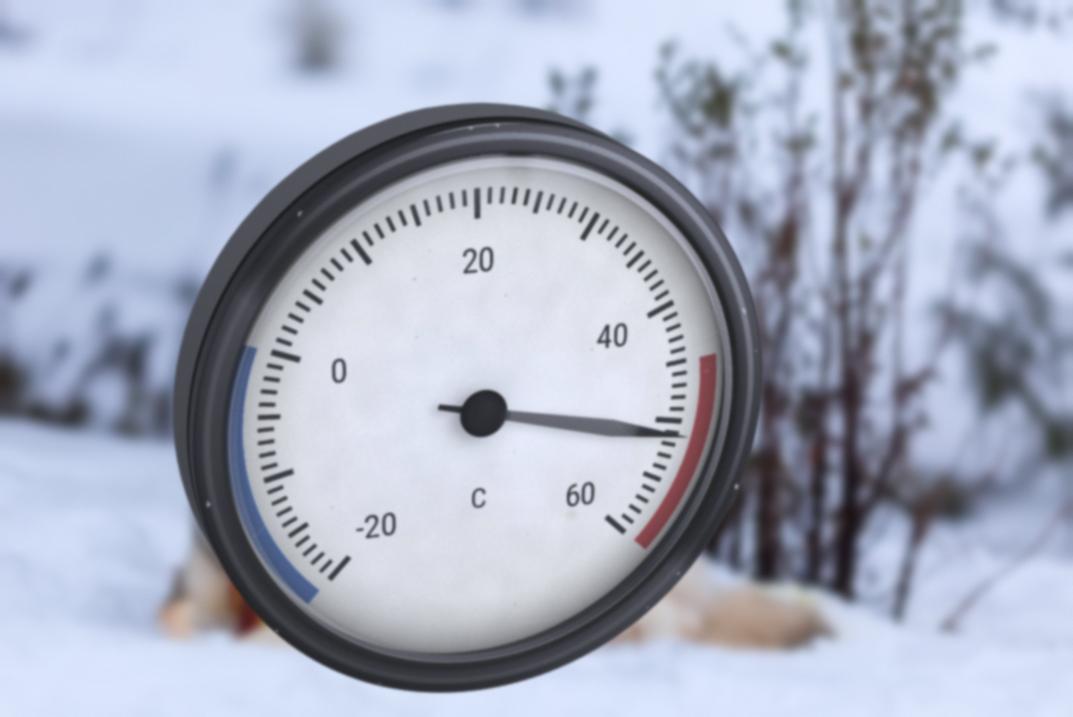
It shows {"value": 51, "unit": "°C"}
